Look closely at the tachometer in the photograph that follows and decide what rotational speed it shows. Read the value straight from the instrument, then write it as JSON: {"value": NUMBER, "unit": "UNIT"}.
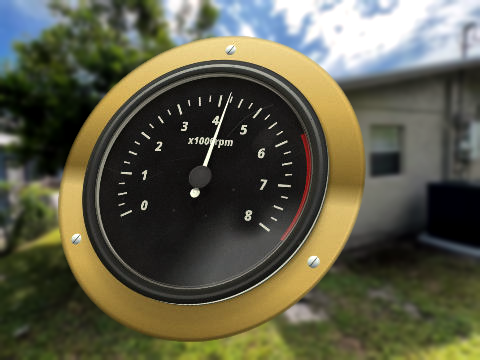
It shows {"value": 4250, "unit": "rpm"}
